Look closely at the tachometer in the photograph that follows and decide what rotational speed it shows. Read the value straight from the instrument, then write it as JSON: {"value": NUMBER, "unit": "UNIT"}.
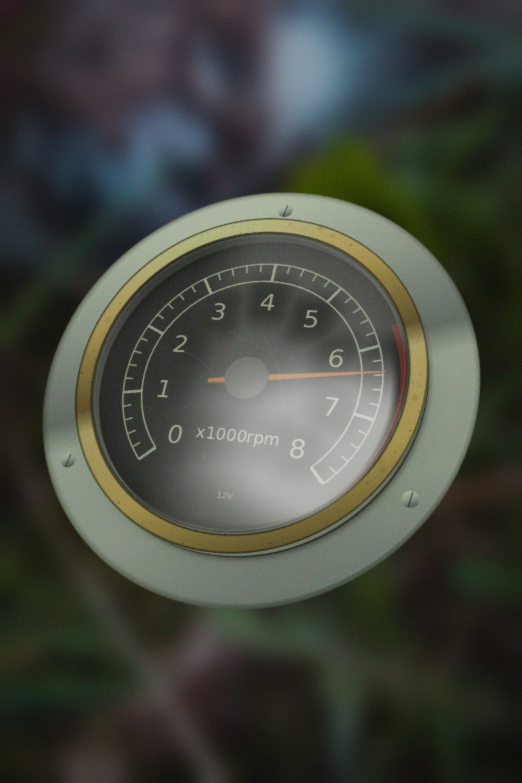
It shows {"value": 6400, "unit": "rpm"}
